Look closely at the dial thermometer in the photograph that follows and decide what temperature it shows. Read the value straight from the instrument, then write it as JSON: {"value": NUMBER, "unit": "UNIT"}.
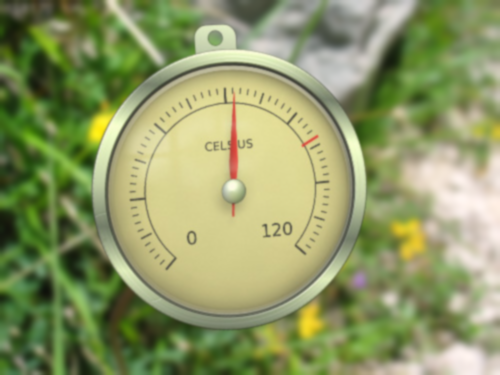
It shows {"value": 62, "unit": "°C"}
